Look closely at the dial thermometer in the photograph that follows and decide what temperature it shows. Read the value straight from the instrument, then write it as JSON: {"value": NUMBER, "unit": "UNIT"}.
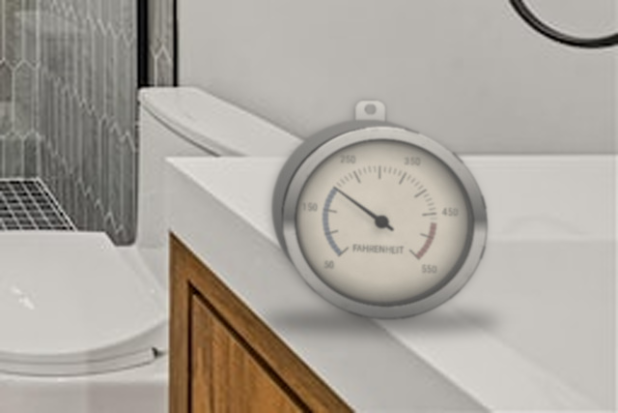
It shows {"value": 200, "unit": "°F"}
